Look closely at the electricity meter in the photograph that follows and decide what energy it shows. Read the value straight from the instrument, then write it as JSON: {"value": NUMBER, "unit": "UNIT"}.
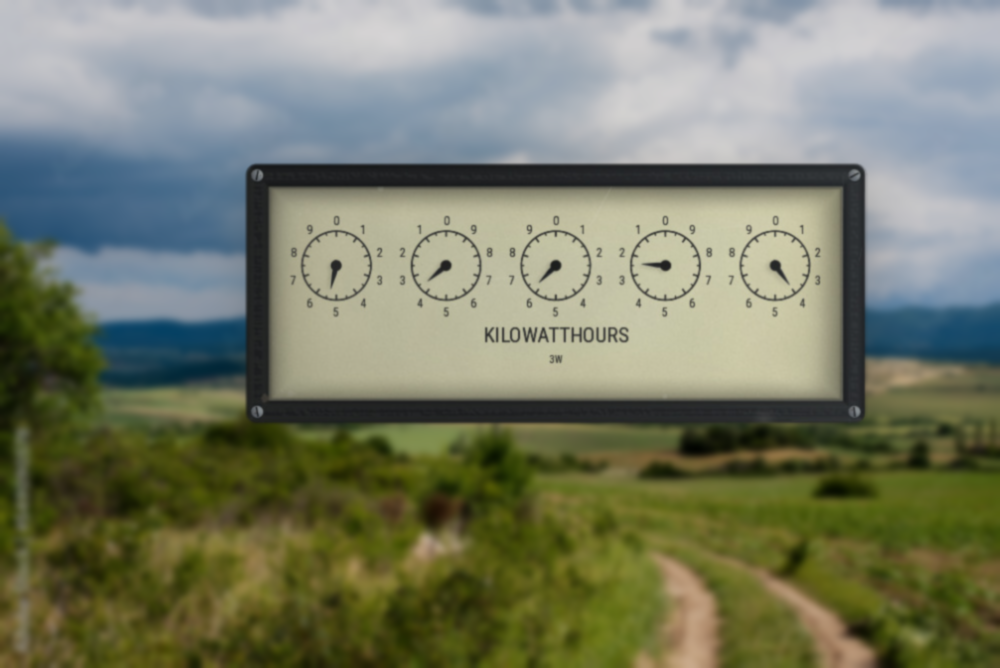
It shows {"value": 53624, "unit": "kWh"}
